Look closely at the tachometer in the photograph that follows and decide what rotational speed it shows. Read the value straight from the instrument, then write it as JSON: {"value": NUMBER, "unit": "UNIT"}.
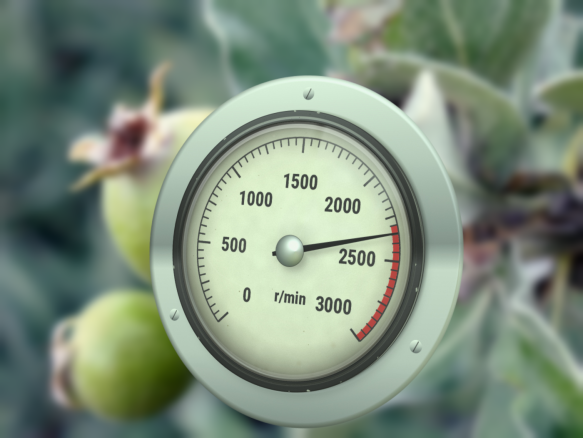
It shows {"value": 2350, "unit": "rpm"}
